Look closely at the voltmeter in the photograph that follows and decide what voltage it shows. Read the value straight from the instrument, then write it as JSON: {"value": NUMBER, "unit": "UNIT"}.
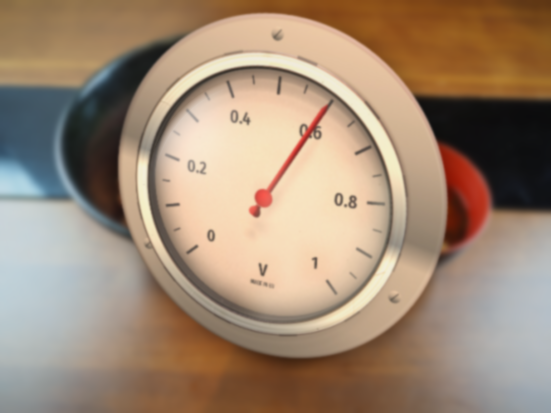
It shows {"value": 0.6, "unit": "V"}
